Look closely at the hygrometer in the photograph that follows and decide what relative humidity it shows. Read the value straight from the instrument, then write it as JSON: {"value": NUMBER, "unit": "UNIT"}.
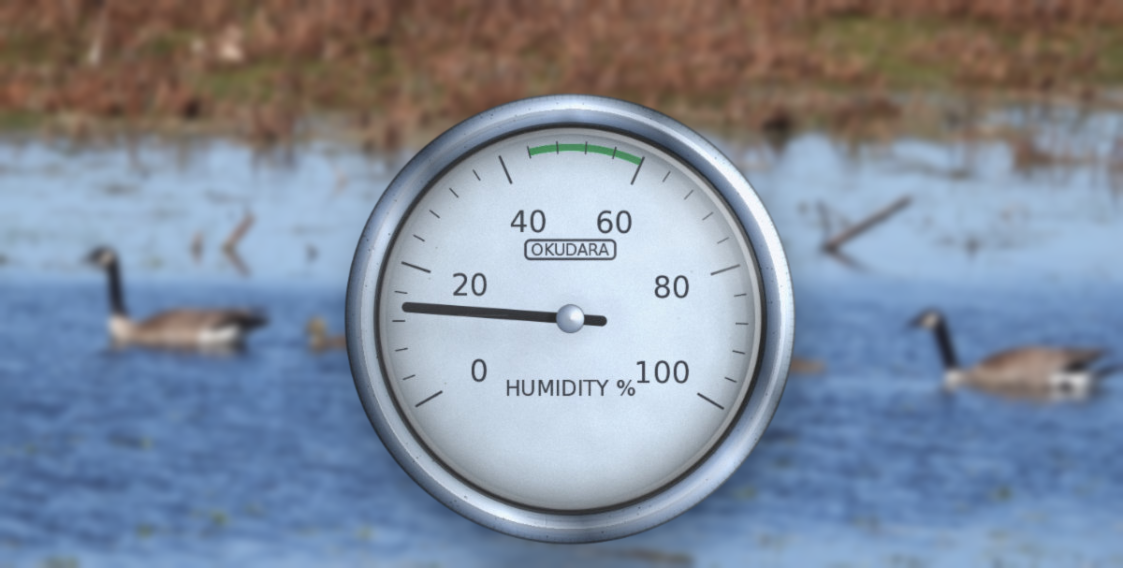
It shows {"value": 14, "unit": "%"}
